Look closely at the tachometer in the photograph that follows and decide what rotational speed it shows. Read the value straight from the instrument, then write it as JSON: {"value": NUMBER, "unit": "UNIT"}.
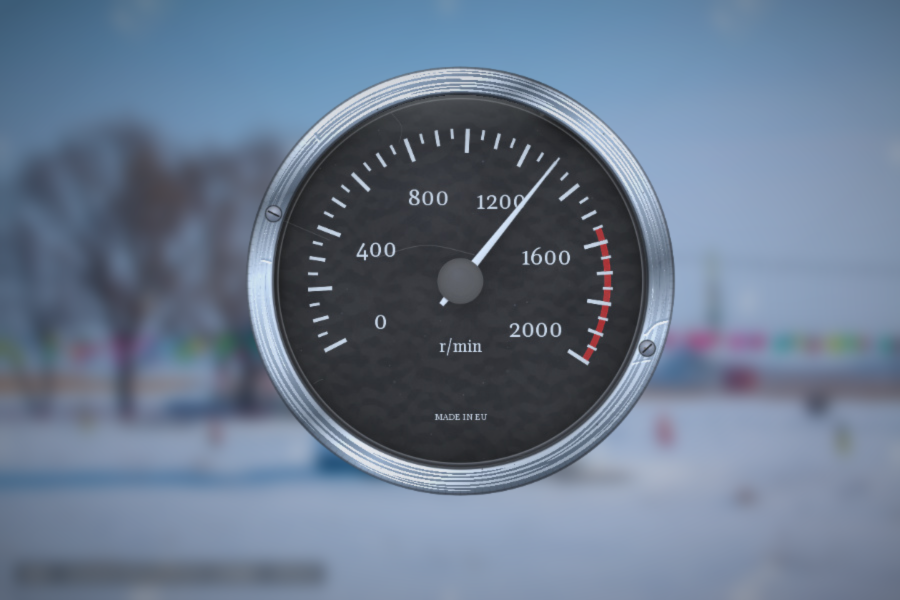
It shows {"value": 1300, "unit": "rpm"}
